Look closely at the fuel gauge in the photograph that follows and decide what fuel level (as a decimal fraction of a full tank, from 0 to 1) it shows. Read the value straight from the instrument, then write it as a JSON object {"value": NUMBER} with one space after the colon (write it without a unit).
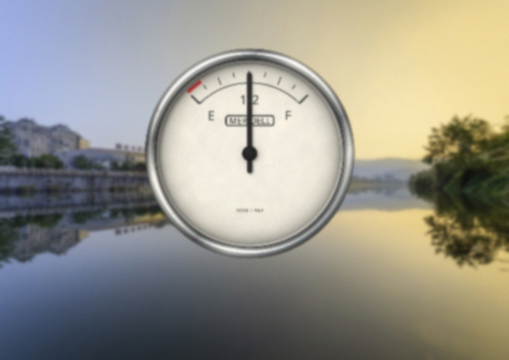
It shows {"value": 0.5}
